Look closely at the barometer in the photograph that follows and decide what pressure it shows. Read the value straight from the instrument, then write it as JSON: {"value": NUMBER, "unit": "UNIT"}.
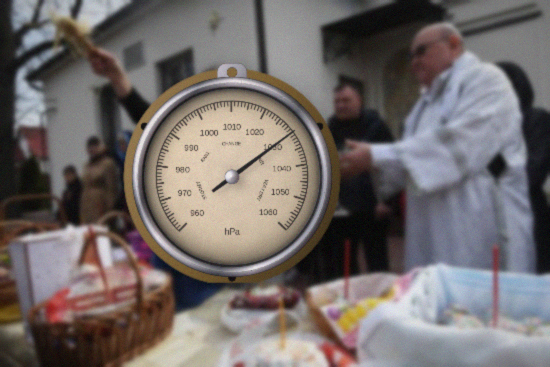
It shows {"value": 1030, "unit": "hPa"}
